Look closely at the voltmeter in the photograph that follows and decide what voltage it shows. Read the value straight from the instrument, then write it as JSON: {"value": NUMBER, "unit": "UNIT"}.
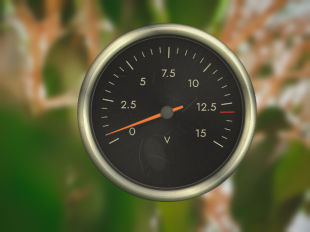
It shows {"value": 0.5, "unit": "V"}
